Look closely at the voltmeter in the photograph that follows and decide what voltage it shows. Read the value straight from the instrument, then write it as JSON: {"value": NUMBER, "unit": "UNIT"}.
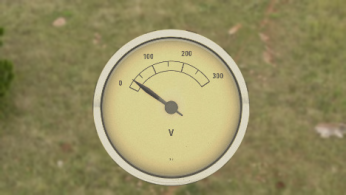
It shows {"value": 25, "unit": "V"}
